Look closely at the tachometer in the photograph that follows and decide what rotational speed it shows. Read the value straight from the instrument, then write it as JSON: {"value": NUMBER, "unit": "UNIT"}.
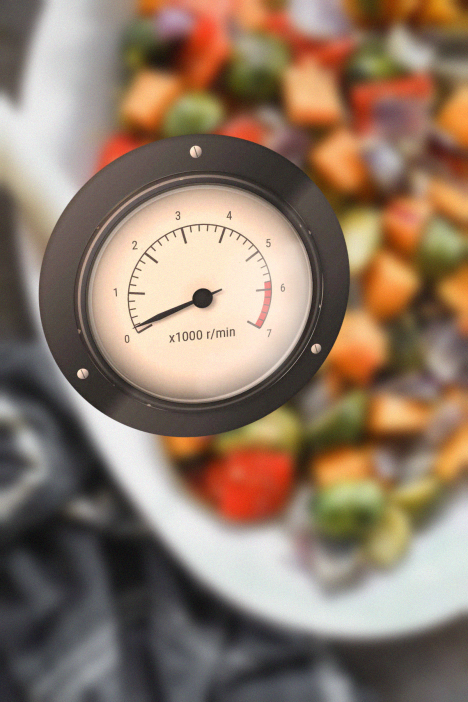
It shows {"value": 200, "unit": "rpm"}
